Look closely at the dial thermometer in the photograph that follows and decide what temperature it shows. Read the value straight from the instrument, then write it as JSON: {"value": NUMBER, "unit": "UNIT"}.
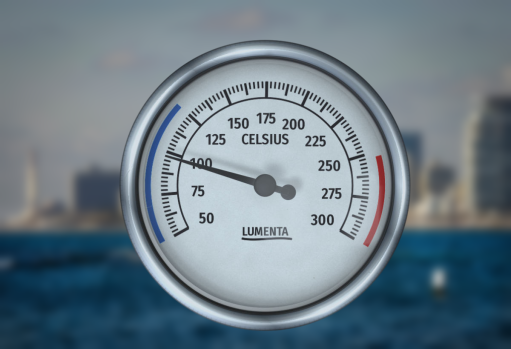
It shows {"value": 97.5, "unit": "°C"}
